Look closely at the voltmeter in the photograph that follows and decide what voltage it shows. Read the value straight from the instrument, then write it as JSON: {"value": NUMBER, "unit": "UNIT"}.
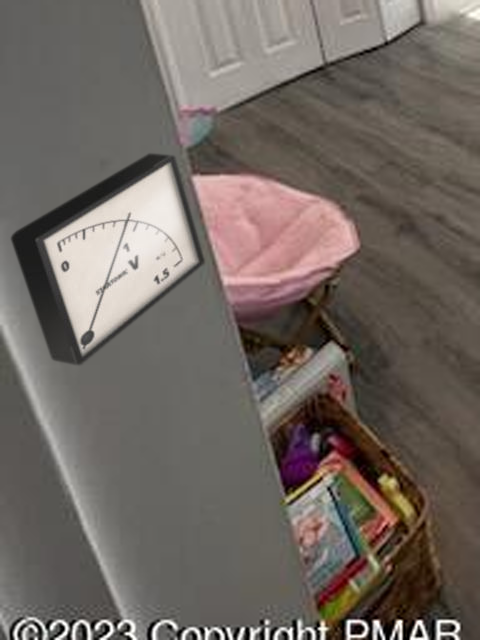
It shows {"value": 0.9, "unit": "V"}
